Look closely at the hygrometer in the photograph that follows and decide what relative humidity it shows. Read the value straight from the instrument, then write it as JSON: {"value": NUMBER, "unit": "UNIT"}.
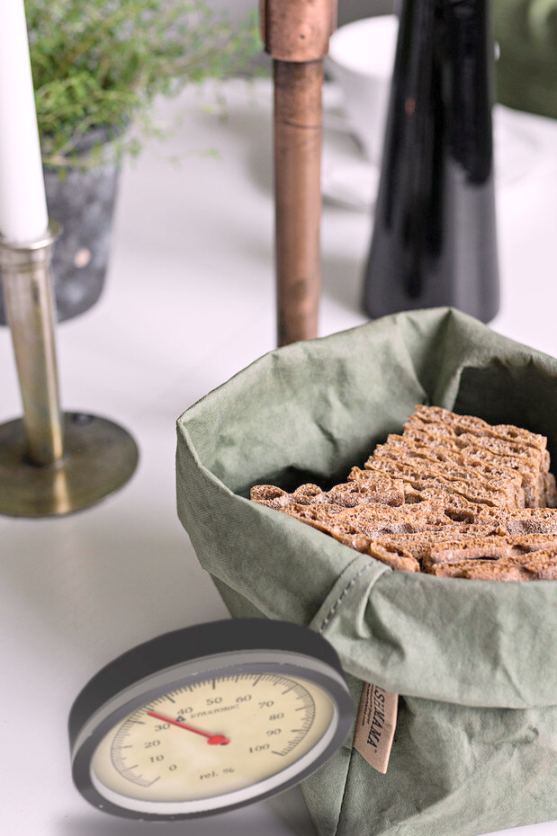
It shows {"value": 35, "unit": "%"}
